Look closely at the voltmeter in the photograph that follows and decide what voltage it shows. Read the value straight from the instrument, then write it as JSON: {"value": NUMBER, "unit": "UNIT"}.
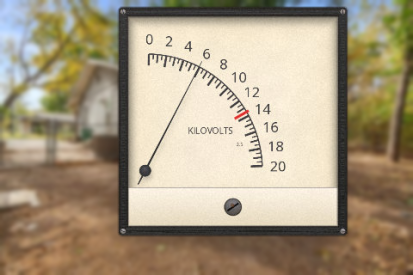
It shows {"value": 6, "unit": "kV"}
